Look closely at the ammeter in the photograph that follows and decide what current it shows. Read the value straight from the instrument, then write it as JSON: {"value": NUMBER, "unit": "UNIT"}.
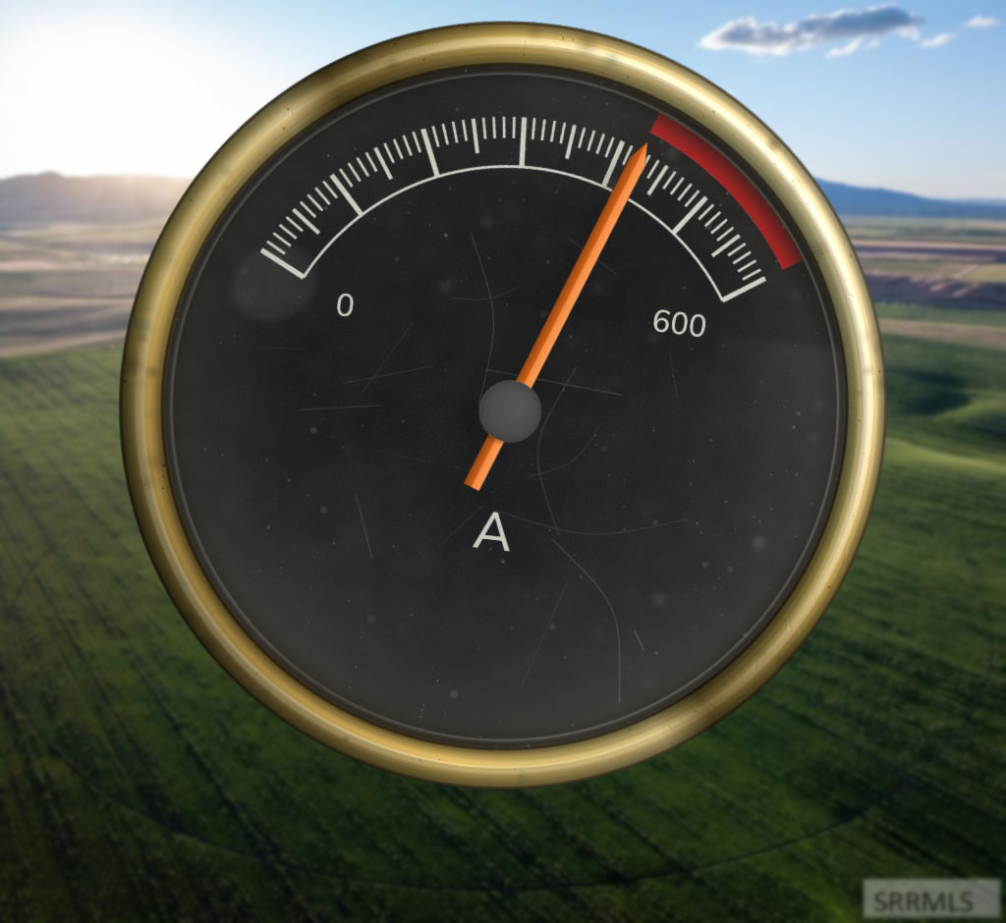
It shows {"value": 420, "unit": "A"}
